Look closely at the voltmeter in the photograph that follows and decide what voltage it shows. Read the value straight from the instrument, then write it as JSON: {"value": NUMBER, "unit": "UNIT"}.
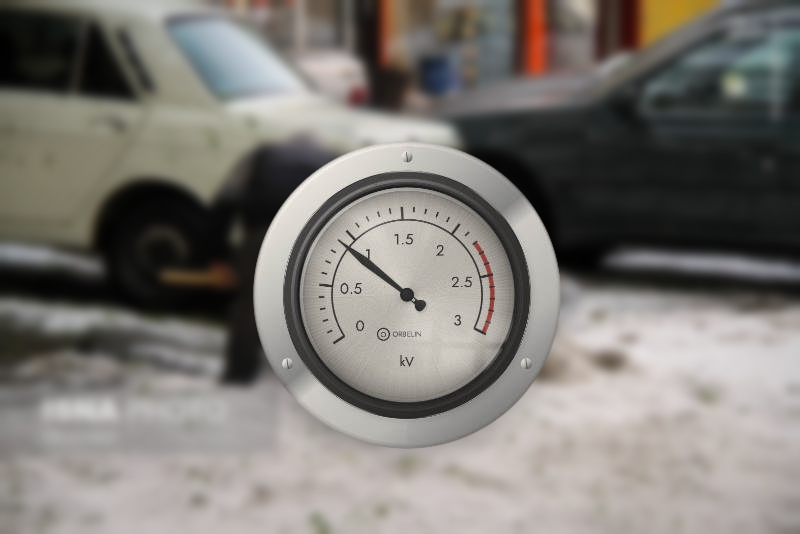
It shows {"value": 0.9, "unit": "kV"}
